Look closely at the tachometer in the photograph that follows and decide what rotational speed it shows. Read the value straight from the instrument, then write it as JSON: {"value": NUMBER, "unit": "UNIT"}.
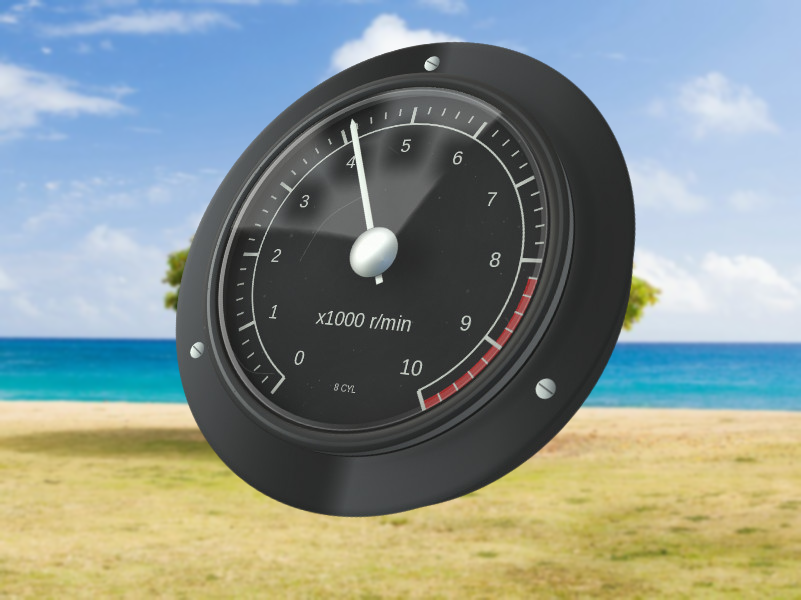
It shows {"value": 4200, "unit": "rpm"}
